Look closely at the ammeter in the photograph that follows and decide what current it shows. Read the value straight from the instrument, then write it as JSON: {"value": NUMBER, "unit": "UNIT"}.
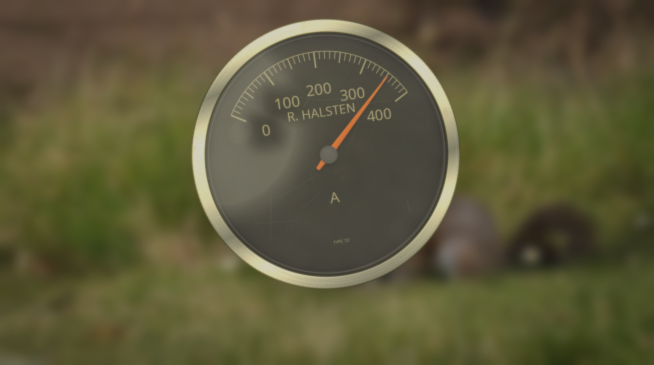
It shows {"value": 350, "unit": "A"}
